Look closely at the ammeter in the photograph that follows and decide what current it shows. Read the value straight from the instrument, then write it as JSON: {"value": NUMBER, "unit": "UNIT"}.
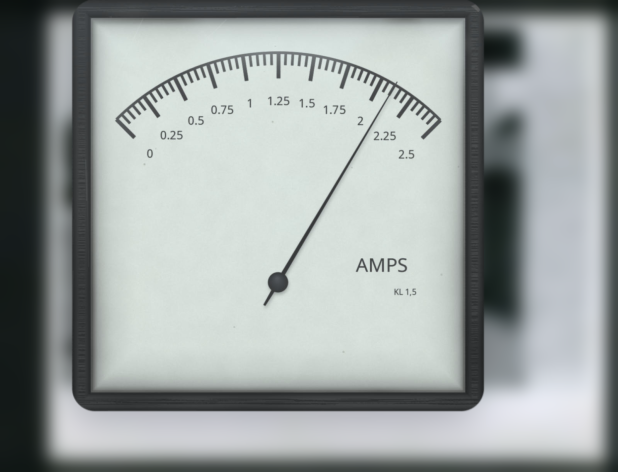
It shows {"value": 2.1, "unit": "A"}
